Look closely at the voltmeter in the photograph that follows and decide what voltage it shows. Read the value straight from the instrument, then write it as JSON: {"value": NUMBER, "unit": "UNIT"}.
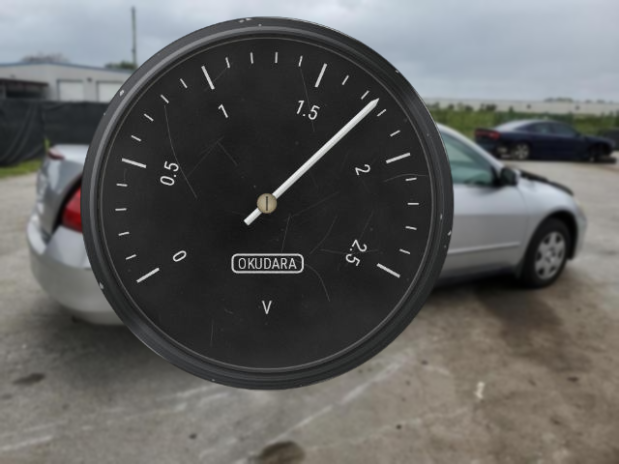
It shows {"value": 1.75, "unit": "V"}
